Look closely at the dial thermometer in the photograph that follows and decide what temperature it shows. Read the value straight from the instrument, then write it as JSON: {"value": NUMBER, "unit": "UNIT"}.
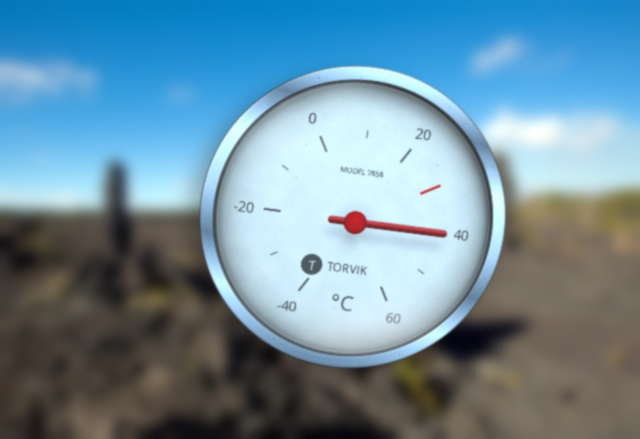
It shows {"value": 40, "unit": "°C"}
